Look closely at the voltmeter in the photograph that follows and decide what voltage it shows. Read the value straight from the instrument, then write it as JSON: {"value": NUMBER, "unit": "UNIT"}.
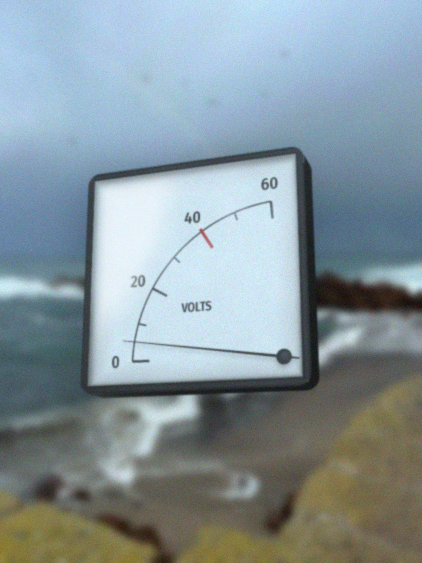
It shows {"value": 5, "unit": "V"}
